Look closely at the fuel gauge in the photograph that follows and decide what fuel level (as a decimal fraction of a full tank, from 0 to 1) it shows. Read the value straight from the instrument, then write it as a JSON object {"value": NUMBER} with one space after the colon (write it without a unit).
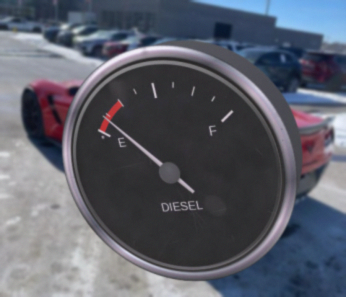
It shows {"value": 0.125}
